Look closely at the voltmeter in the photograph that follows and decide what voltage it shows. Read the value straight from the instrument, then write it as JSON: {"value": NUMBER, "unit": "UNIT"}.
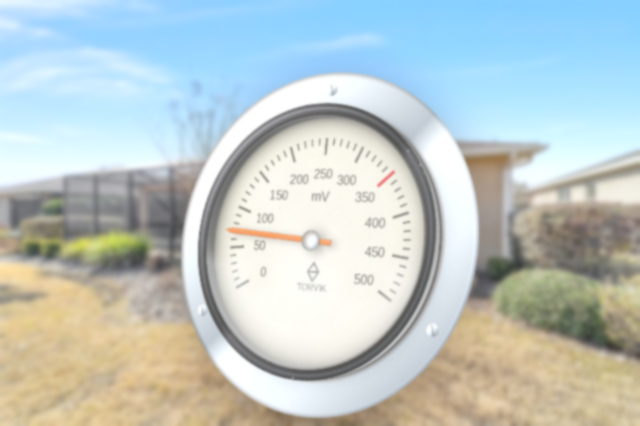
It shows {"value": 70, "unit": "mV"}
